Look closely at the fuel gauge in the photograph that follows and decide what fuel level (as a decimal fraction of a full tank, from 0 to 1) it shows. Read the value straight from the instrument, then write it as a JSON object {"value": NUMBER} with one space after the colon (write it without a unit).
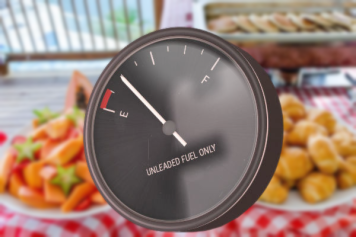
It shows {"value": 0.25}
